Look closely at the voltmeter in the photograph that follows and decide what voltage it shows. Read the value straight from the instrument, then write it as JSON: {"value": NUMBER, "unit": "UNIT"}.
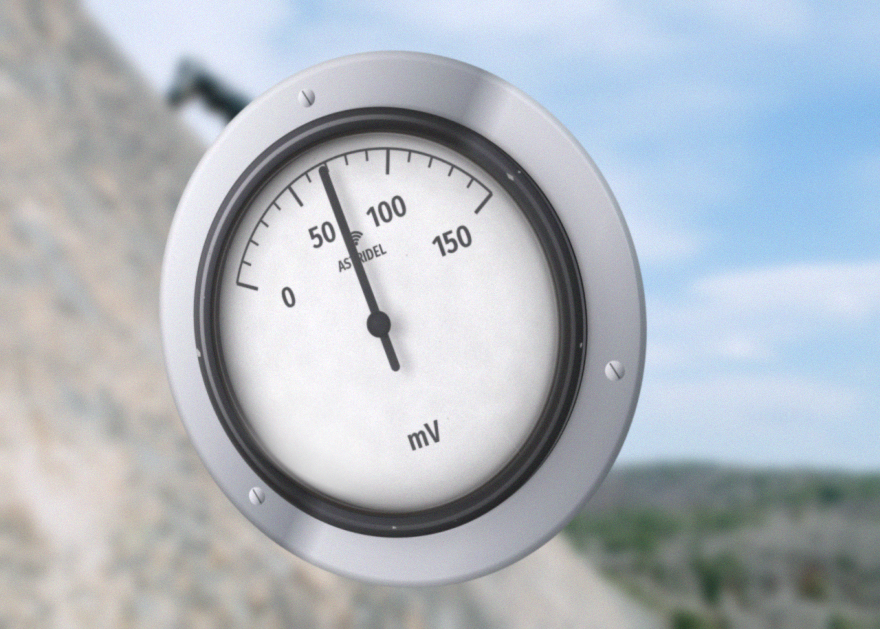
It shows {"value": 70, "unit": "mV"}
